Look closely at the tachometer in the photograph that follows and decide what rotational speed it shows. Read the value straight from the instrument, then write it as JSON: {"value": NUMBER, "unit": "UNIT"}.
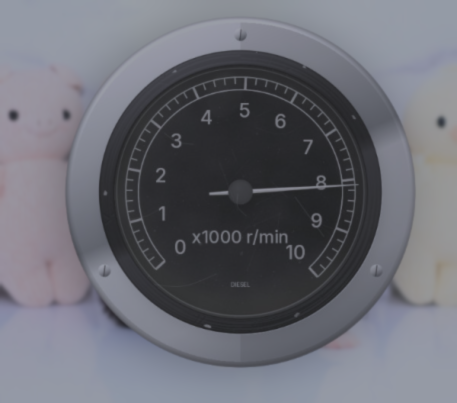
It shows {"value": 8100, "unit": "rpm"}
